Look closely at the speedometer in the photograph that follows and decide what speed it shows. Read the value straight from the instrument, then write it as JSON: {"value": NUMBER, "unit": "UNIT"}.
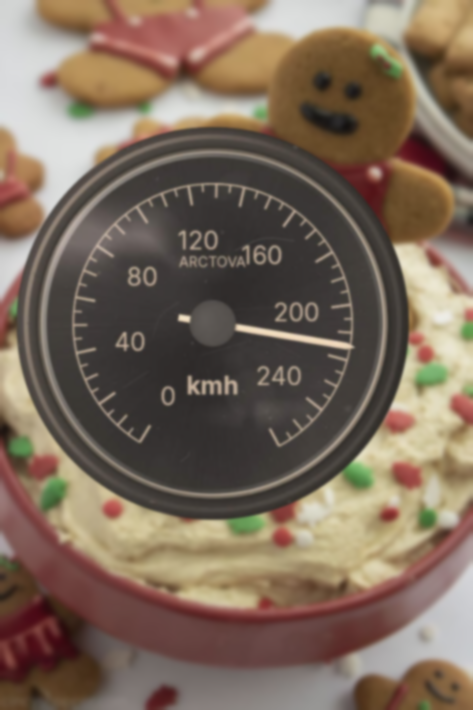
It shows {"value": 215, "unit": "km/h"}
